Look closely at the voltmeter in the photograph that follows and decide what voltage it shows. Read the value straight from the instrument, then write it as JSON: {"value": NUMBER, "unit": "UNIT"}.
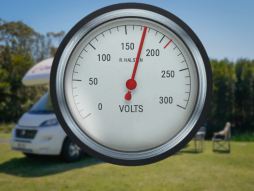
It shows {"value": 175, "unit": "V"}
